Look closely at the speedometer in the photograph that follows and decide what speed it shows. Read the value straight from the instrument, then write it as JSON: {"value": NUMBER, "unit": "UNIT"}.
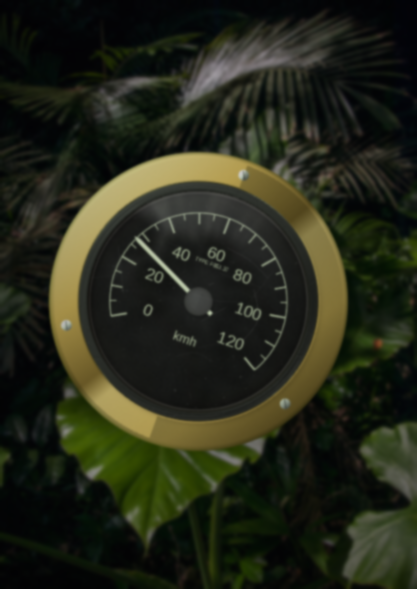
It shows {"value": 27.5, "unit": "km/h"}
